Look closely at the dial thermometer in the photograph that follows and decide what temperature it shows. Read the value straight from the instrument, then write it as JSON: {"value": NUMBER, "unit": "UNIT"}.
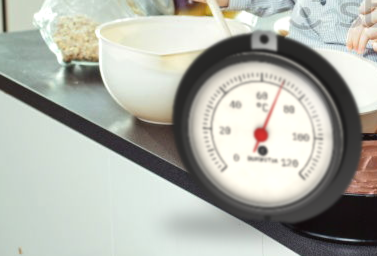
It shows {"value": 70, "unit": "°C"}
